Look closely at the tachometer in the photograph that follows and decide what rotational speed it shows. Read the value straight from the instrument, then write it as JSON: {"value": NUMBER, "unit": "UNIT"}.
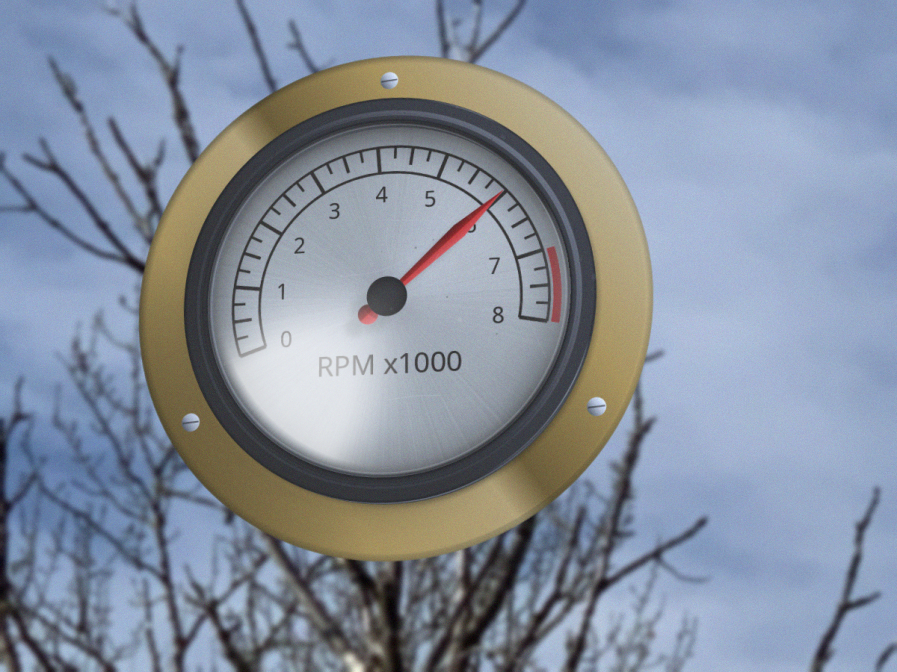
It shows {"value": 6000, "unit": "rpm"}
